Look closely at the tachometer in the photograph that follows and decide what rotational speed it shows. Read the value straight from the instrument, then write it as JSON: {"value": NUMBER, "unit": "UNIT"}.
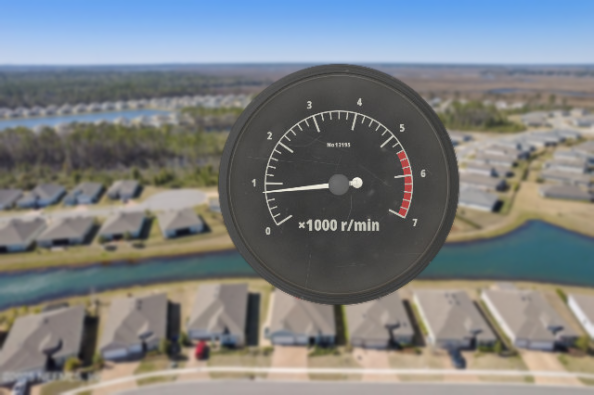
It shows {"value": 800, "unit": "rpm"}
